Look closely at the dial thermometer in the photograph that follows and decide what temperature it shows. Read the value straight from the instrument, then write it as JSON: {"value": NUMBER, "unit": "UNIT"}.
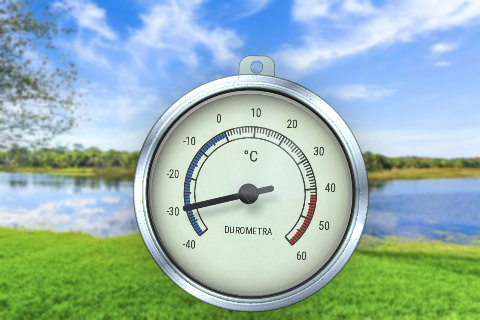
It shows {"value": -30, "unit": "°C"}
